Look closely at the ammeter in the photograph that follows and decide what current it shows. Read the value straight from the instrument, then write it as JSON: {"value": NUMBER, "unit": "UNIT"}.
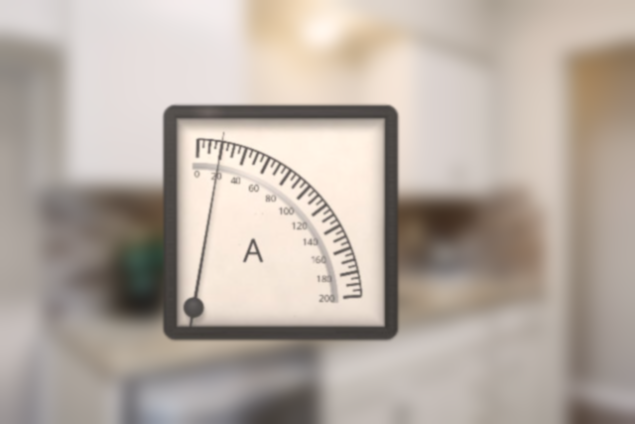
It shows {"value": 20, "unit": "A"}
